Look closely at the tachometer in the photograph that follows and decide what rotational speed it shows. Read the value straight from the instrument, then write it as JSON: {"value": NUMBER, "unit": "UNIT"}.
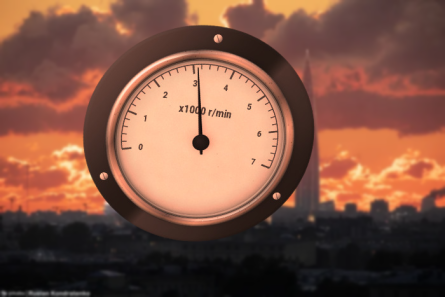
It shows {"value": 3100, "unit": "rpm"}
